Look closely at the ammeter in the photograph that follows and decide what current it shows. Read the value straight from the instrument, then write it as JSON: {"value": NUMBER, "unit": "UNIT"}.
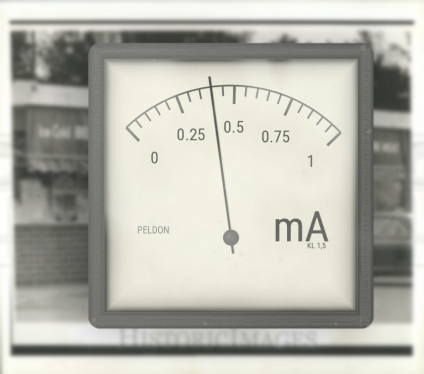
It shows {"value": 0.4, "unit": "mA"}
